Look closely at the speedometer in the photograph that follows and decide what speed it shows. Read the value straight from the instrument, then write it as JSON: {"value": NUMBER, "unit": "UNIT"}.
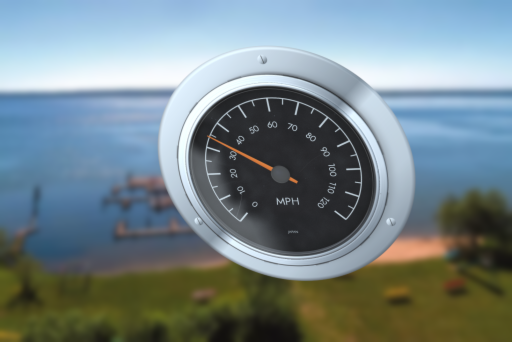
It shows {"value": 35, "unit": "mph"}
